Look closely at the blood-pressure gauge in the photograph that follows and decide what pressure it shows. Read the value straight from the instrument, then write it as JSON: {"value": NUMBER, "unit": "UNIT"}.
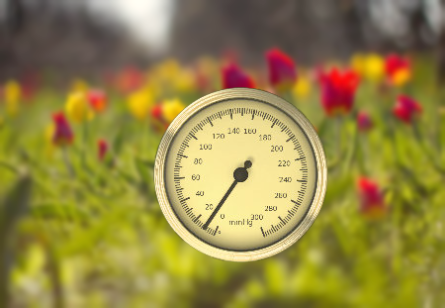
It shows {"value": 10, "unit": "mmHg"}
